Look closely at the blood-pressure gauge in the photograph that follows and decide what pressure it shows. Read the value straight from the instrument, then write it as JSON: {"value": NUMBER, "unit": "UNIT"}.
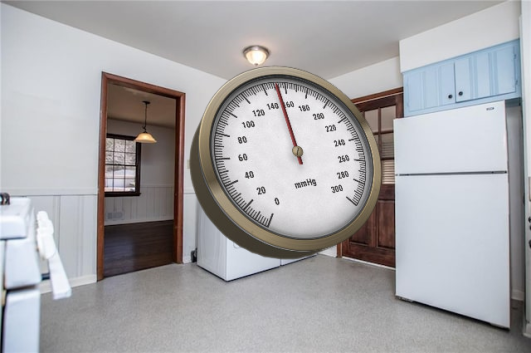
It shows {"value": 150, "unit": "mmHg"}
